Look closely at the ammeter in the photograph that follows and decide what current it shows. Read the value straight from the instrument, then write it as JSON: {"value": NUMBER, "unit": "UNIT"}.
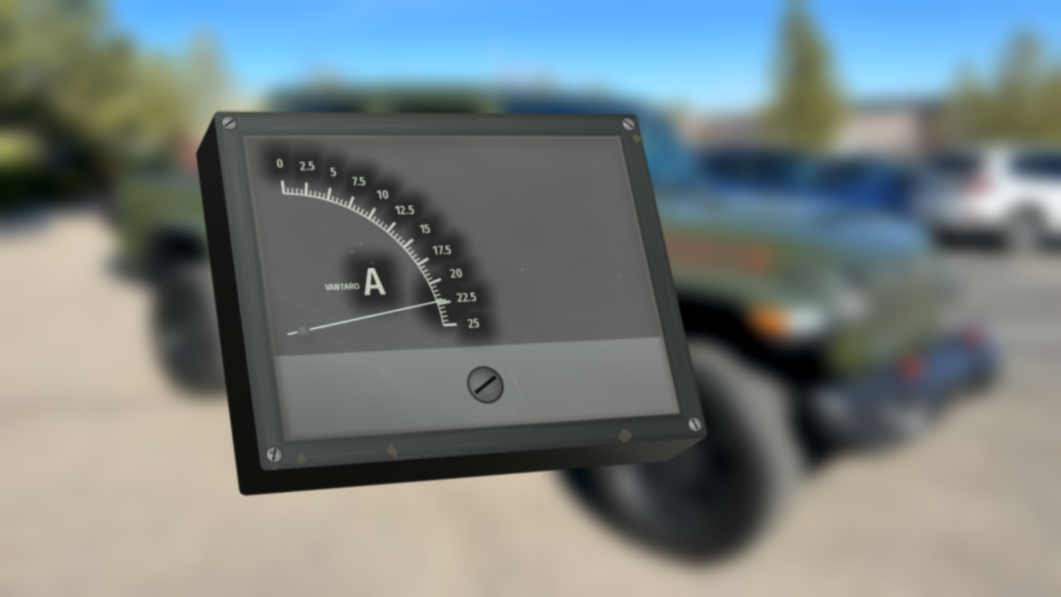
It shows {"value": 22.5, "unit": "A"}
